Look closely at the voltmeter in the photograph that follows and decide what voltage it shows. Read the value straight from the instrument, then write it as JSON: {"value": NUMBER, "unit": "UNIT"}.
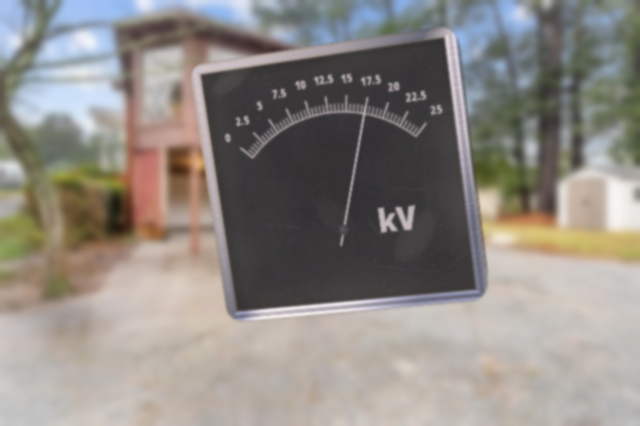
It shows {"value": 17.5, "unit": "kV"}
